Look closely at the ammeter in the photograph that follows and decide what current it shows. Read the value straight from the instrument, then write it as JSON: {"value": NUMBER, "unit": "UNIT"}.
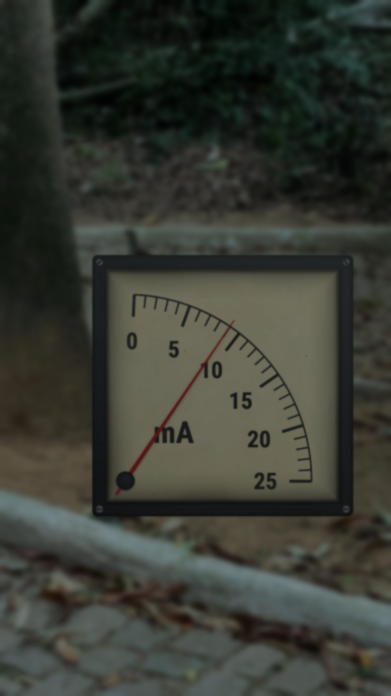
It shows {"value": 9, "unit": "mA"}
